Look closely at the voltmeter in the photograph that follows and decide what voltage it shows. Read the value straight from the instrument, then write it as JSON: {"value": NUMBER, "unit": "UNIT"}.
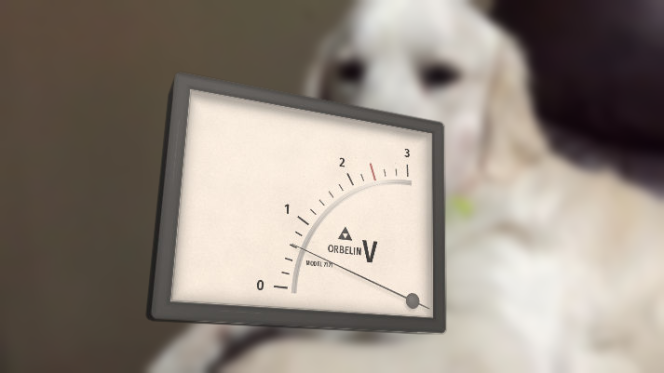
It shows {"value": 0.6, "unit": "V"}
